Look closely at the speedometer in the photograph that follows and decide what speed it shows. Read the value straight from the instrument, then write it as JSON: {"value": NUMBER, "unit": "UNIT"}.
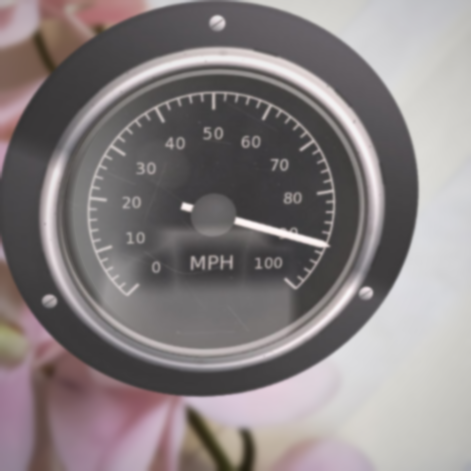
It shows {"value": 90, "unit": "mph"}
